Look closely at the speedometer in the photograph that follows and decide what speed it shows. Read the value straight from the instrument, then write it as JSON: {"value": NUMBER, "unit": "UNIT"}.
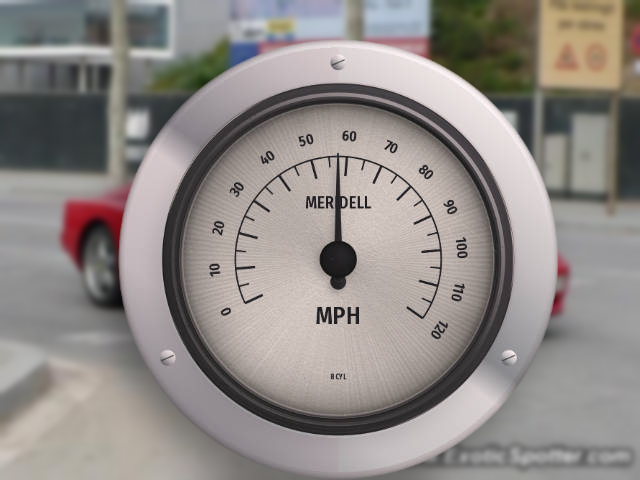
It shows {"value": 57.5, "unit": "mph"}
